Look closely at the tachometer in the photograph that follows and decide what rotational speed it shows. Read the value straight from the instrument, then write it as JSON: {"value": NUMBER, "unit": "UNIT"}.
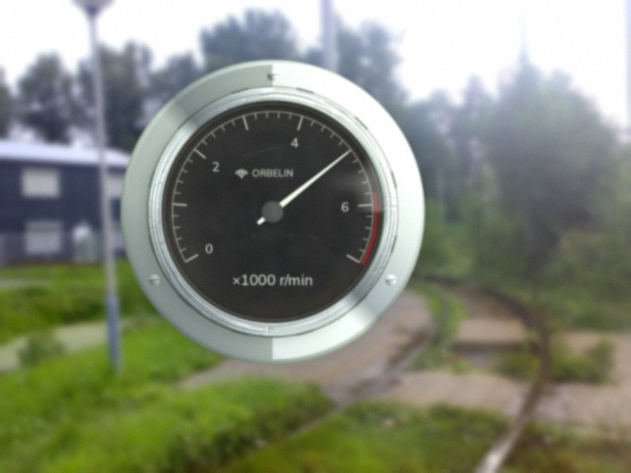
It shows {"value": 5000, "unit": "rpm"}
